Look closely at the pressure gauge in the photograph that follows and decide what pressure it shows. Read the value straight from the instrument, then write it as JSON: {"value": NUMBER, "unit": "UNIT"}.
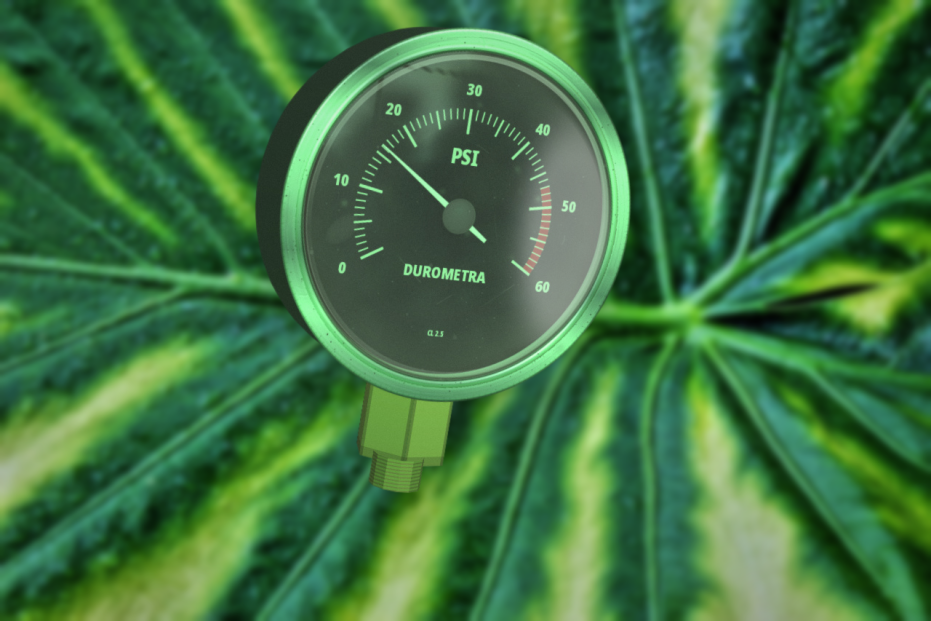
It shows {"value": 16, "unit": "psi"}
